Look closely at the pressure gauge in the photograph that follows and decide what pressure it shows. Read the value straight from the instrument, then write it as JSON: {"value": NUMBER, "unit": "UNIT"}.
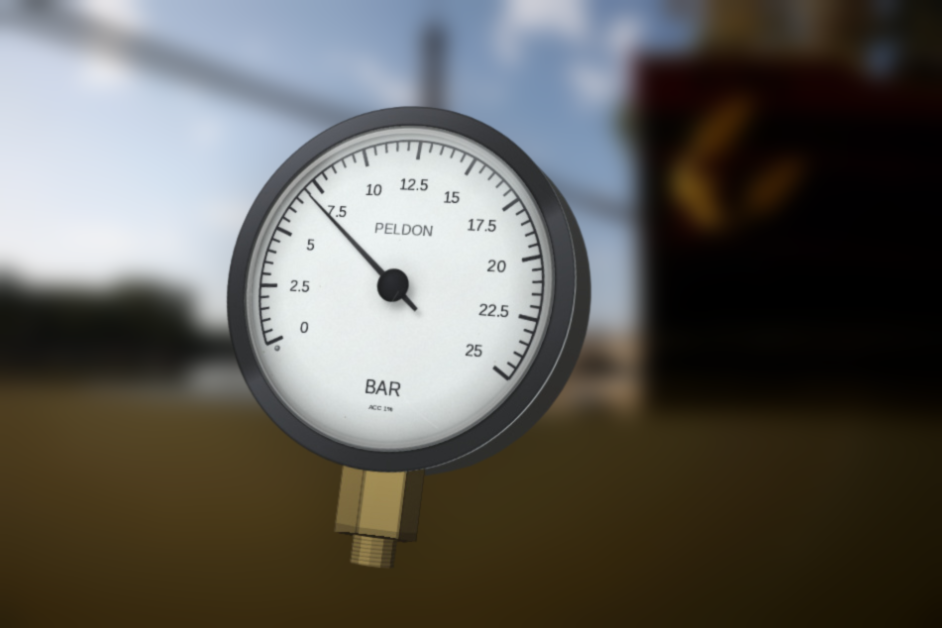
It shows {"value": 7, "unit": "bar"}
